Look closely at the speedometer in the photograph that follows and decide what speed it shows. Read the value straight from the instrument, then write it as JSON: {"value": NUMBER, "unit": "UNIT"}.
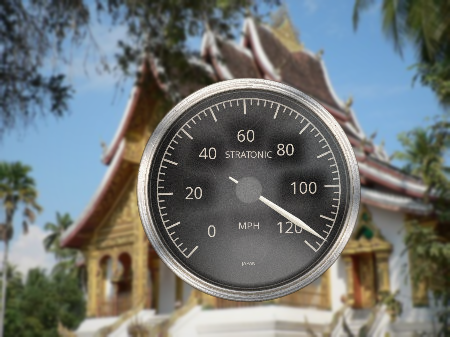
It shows {"value": 116, "unit": "mph"}
